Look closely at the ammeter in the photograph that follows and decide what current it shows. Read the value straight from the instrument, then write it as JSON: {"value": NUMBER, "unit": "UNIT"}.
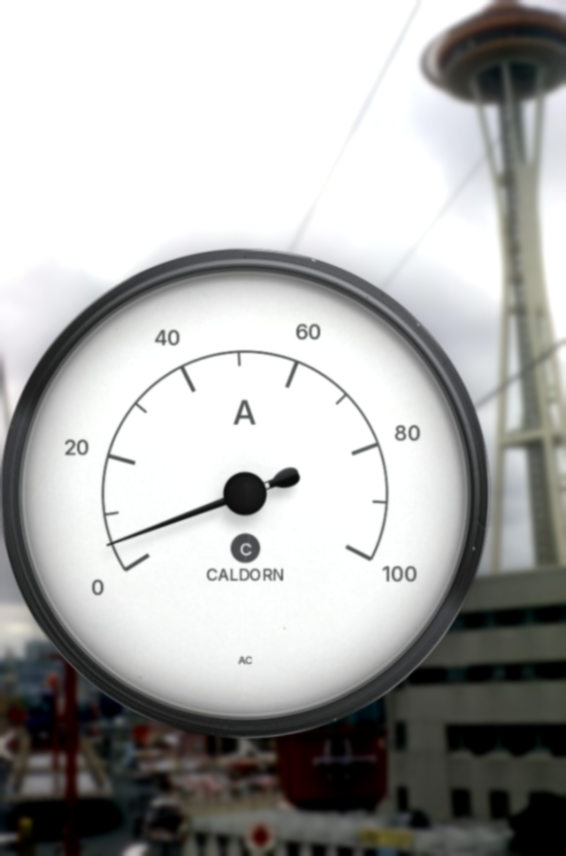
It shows {"value": 5, "unit": "A"}
